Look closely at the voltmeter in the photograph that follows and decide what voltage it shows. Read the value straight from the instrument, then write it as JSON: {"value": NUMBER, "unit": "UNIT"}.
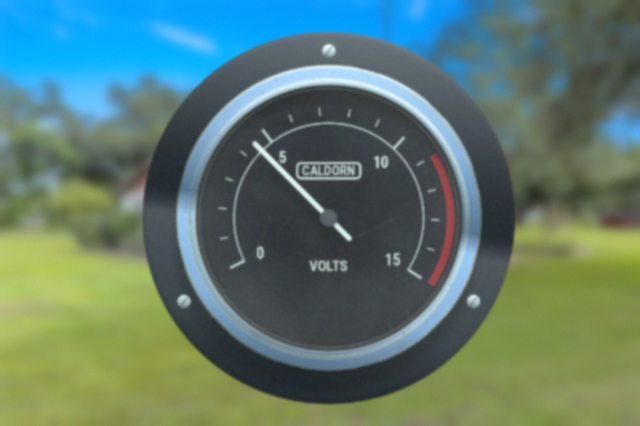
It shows {"value": 4.5, "unit": "V"}
